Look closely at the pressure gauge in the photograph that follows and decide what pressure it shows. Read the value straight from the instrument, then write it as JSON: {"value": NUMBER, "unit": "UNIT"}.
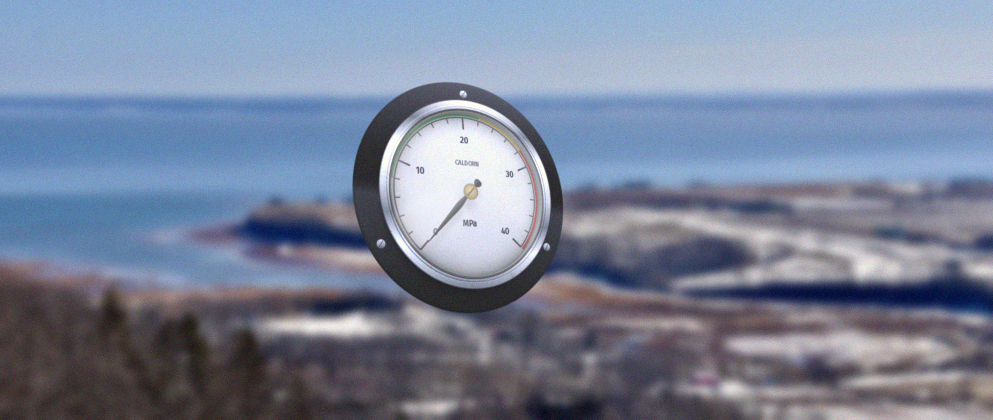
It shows {"value": 0, "unit": "MPa"}
